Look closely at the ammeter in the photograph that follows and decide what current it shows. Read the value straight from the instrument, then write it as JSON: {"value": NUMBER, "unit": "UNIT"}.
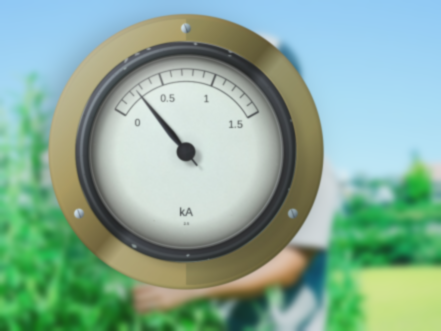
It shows {"value": 0.25, "unit": "kA"}
